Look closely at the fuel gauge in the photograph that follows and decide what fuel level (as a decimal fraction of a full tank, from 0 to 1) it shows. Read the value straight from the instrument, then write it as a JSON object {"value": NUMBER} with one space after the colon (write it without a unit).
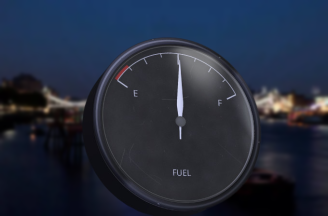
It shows {"value": 0.5}
